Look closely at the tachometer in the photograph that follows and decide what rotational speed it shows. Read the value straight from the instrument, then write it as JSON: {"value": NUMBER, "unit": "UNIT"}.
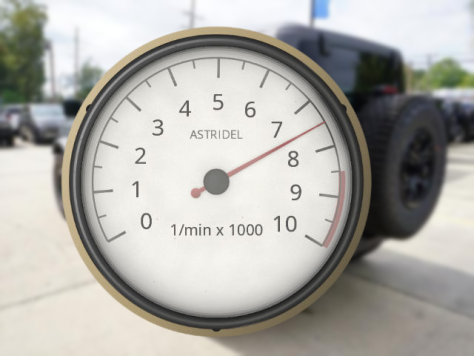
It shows {"value": 7500, "unit": "rpm"}
